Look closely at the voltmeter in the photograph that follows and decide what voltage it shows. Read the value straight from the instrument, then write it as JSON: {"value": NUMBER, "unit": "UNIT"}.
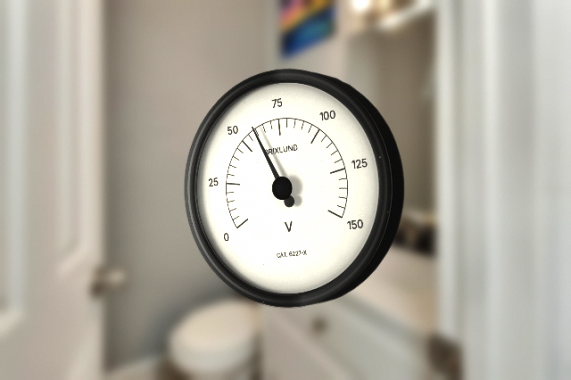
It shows {"value": 60, "unit": "V"}
